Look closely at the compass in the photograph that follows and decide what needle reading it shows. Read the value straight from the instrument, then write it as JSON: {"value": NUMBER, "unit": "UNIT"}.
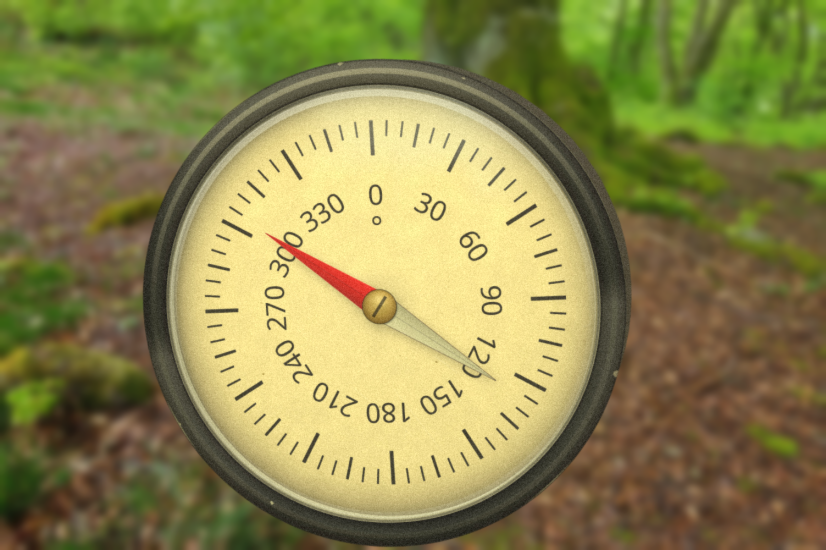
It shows {"value": 305, "unit": "°"}
